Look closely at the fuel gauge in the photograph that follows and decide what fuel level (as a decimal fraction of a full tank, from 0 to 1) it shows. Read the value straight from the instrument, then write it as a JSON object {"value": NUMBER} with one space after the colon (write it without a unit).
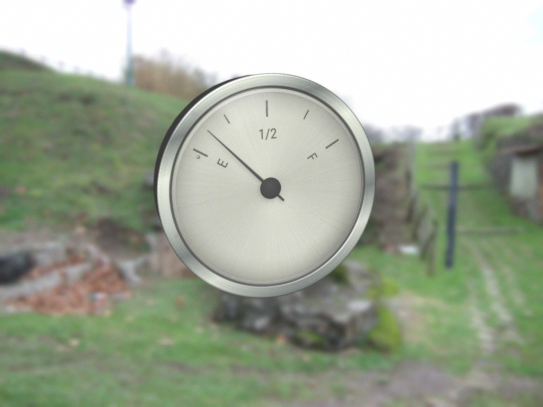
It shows {"value": 0.125}
